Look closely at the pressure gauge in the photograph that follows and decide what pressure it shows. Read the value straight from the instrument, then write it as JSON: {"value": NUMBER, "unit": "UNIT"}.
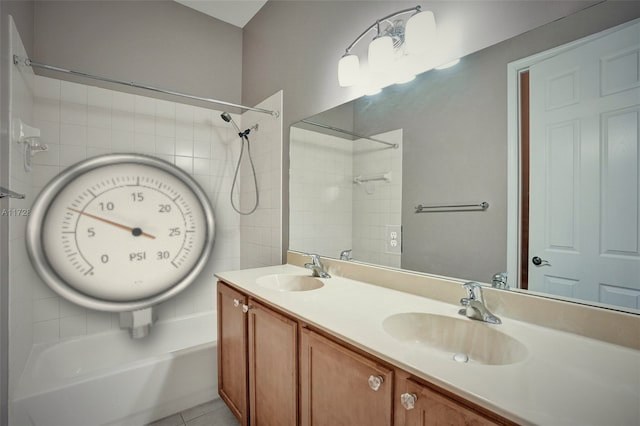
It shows {"value": 7.5, "unit": "psi"}
